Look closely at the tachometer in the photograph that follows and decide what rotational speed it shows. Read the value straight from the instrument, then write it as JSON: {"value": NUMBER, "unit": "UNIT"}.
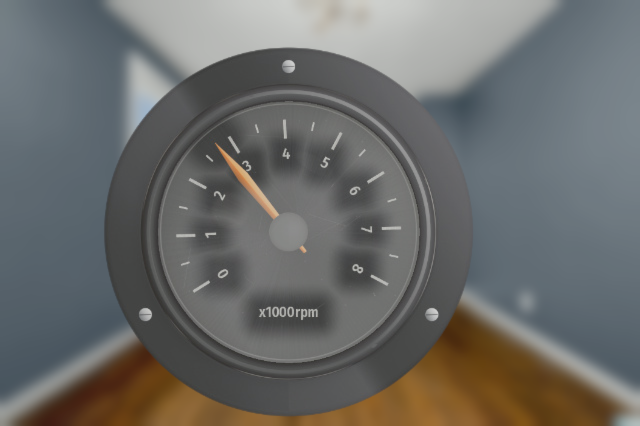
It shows {"value": 2750, "unit": "rpm"}
